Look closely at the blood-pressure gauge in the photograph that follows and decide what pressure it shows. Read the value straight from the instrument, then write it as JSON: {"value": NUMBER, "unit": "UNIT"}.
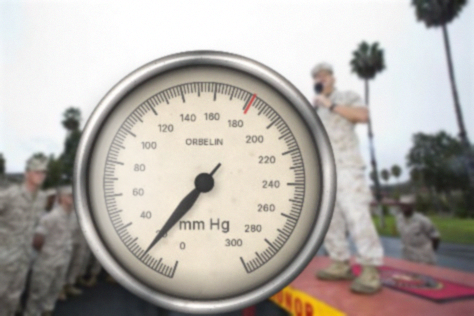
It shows {"value": 20, "unit": "mmHg"}
